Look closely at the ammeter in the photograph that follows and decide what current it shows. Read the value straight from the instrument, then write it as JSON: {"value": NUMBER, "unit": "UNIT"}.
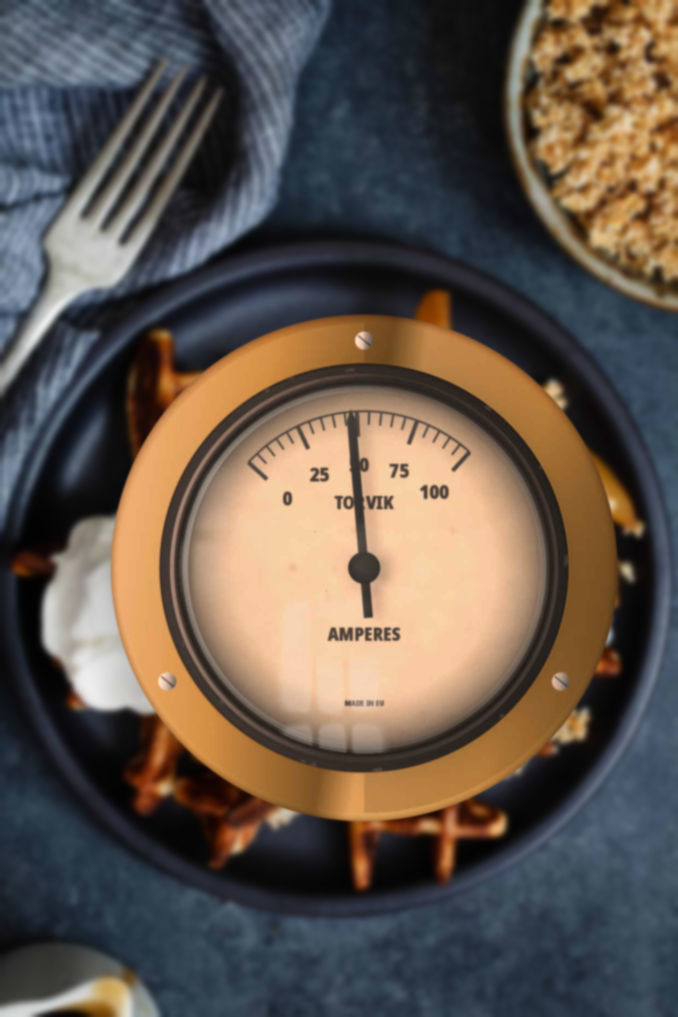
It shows {"value": 47.5, "unit": "A"}
